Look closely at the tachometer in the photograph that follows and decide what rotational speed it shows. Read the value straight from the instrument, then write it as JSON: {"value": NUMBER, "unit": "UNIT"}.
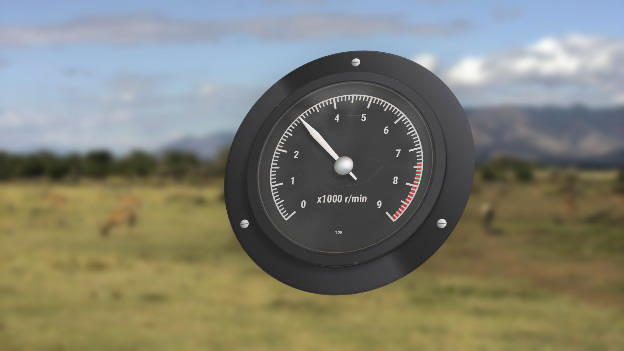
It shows {"value": 3000, "unit": "rpm"}
